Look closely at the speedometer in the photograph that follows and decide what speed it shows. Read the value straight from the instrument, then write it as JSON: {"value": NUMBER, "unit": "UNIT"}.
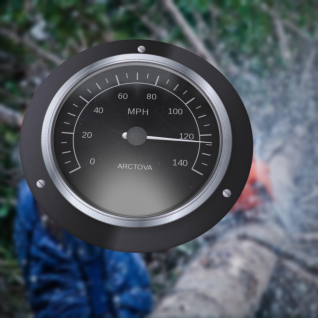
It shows {"value": 125, "unit": "mph"}
